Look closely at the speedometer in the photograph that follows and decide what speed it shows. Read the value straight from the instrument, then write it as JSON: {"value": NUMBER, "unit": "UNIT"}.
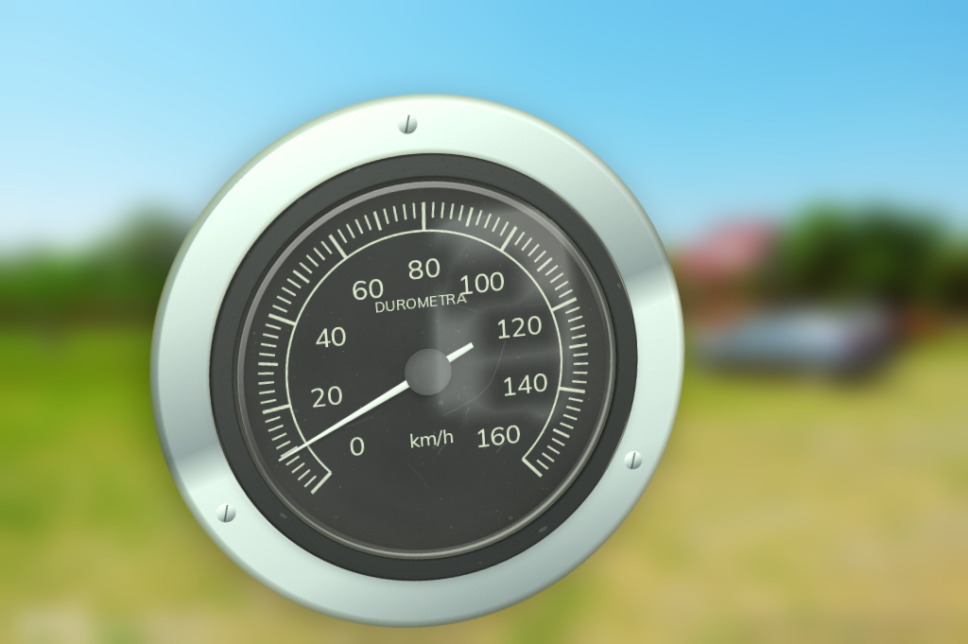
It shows {"value": 10, "unit": "km/h"}
